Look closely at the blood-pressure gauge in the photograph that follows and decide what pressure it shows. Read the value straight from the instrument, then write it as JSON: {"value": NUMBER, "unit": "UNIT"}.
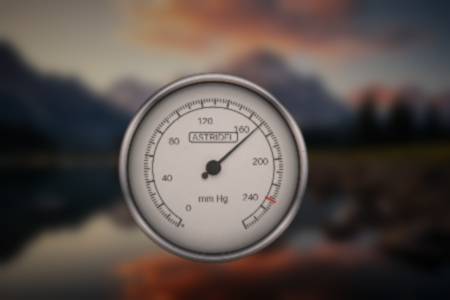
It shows {"value": 170, "unit": "mmHg"}
